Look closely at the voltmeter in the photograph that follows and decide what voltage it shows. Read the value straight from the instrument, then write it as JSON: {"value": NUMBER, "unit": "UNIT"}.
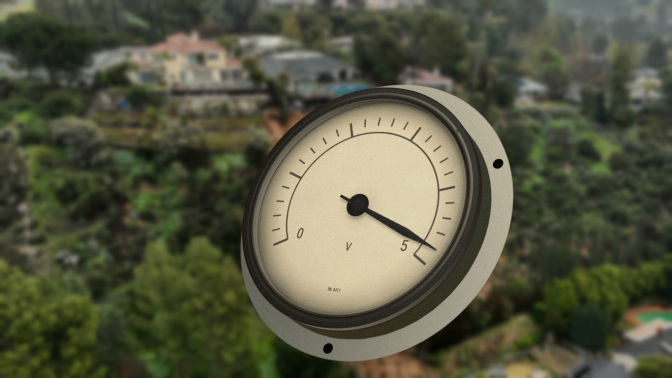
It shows {"value": 4.8, "unit": "V"}
